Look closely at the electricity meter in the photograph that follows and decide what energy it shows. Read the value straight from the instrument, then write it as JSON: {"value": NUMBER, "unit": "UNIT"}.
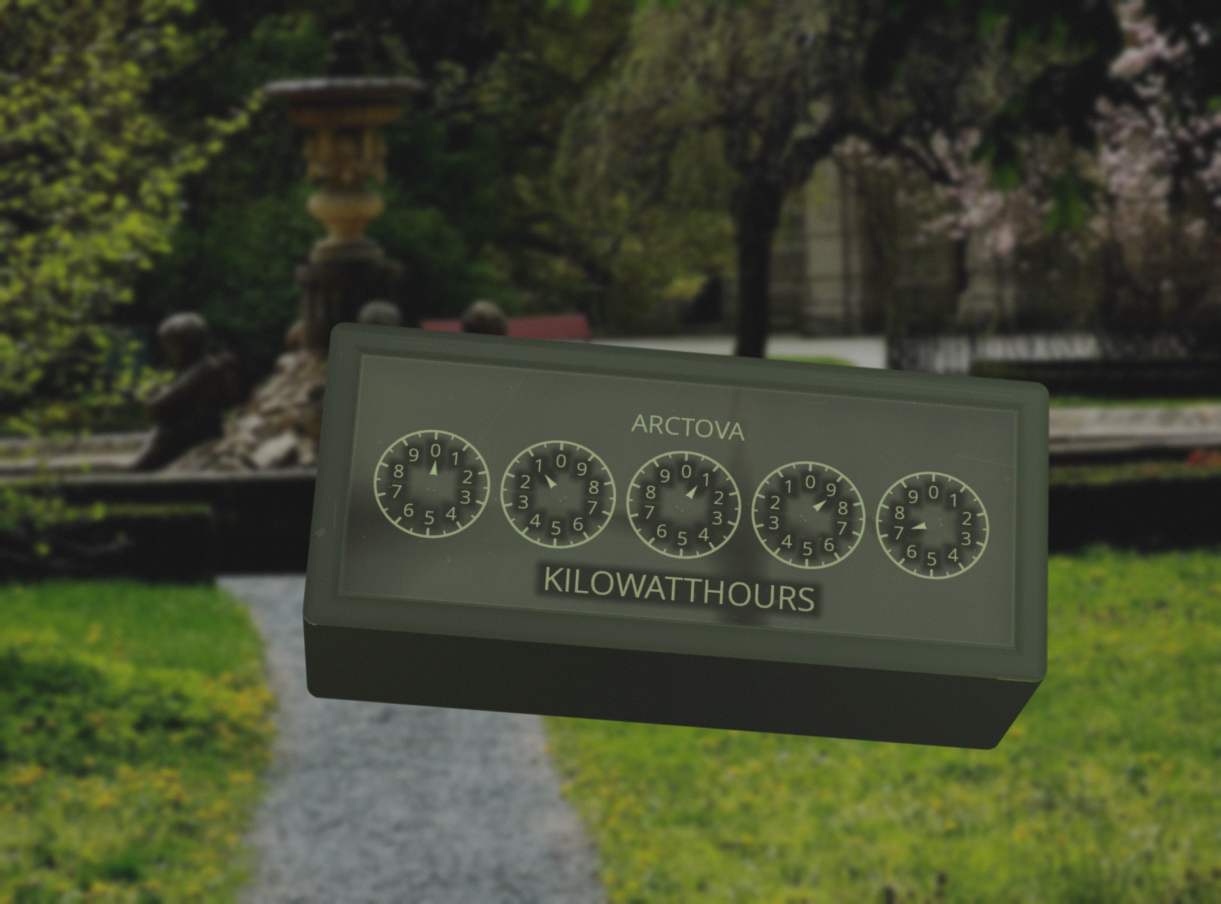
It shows {"value": 1087, "unit": "kWh"}
